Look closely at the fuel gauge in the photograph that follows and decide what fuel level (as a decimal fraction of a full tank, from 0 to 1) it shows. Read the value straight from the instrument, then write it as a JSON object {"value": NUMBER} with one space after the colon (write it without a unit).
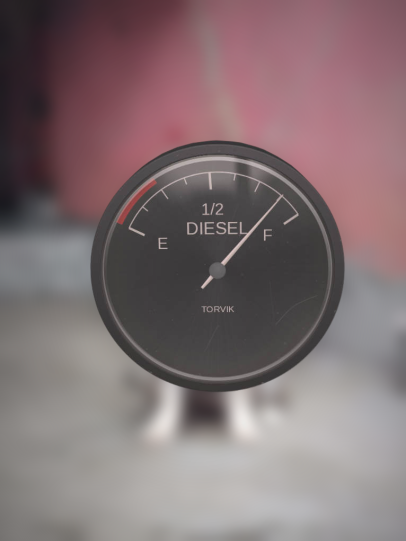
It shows {"value": 0.875}
